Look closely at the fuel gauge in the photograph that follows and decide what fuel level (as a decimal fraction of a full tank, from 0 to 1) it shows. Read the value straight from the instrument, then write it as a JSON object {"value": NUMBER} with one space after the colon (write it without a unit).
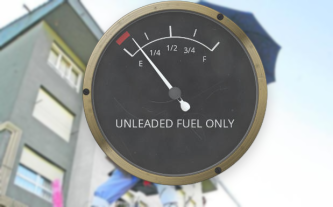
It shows {"value": 0.125}
